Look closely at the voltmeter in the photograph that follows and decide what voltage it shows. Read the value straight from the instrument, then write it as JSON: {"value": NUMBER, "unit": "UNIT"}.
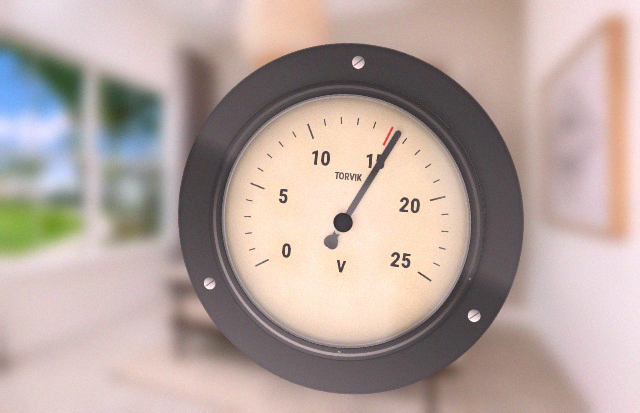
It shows {"value": 15.5, "unit": "V"}
